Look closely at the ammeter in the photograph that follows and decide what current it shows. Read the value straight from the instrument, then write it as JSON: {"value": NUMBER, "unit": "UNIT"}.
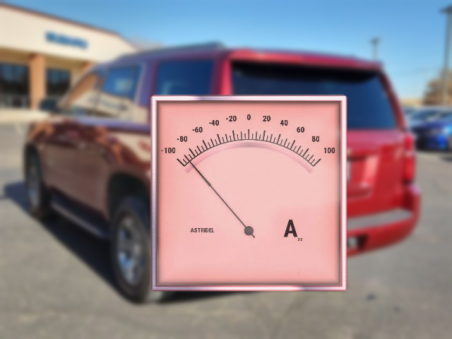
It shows {"value": -90, "unit": "A"}
